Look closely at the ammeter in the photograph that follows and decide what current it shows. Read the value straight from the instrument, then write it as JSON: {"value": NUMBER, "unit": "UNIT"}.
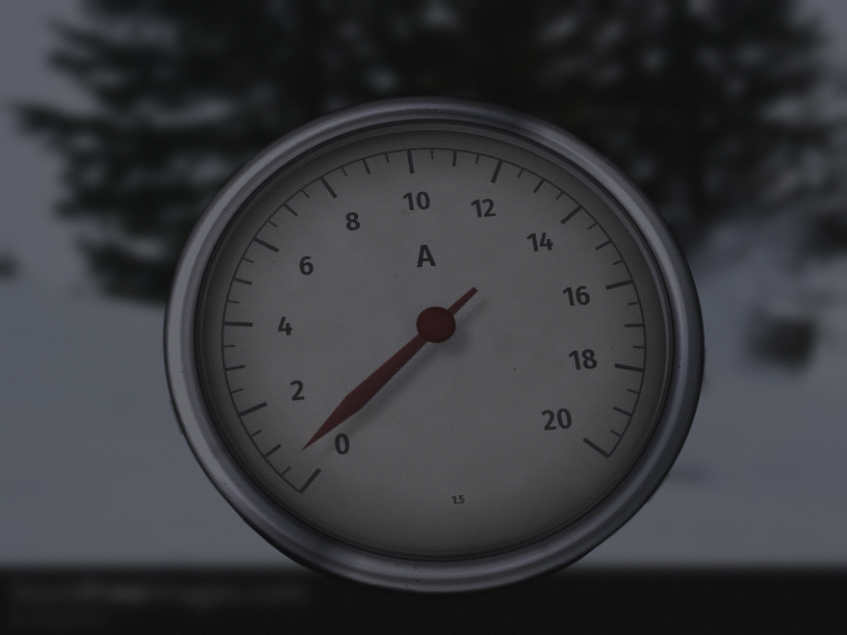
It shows {"value": 0.5, "unit": "A"}
